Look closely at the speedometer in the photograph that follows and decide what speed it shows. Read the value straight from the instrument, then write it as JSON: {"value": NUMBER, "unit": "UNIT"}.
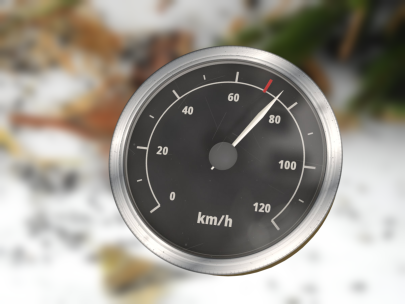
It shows {"value": 75, "unit": "km/h"}
